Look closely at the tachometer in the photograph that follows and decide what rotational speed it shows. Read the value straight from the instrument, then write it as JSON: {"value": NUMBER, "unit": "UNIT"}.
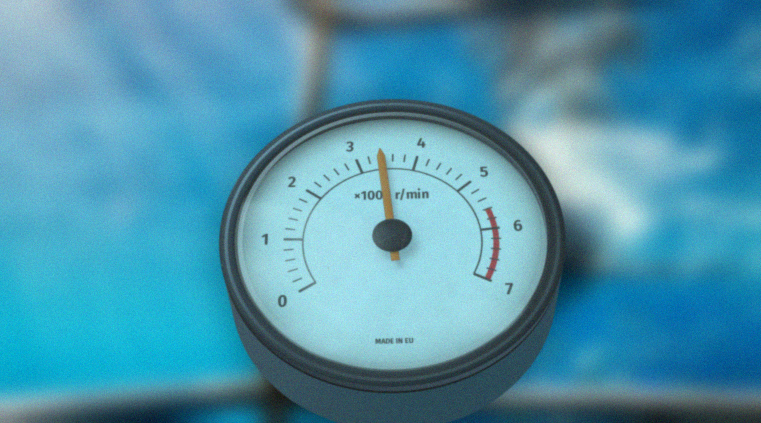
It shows {"value": 3400, "unit": "rpm"}
